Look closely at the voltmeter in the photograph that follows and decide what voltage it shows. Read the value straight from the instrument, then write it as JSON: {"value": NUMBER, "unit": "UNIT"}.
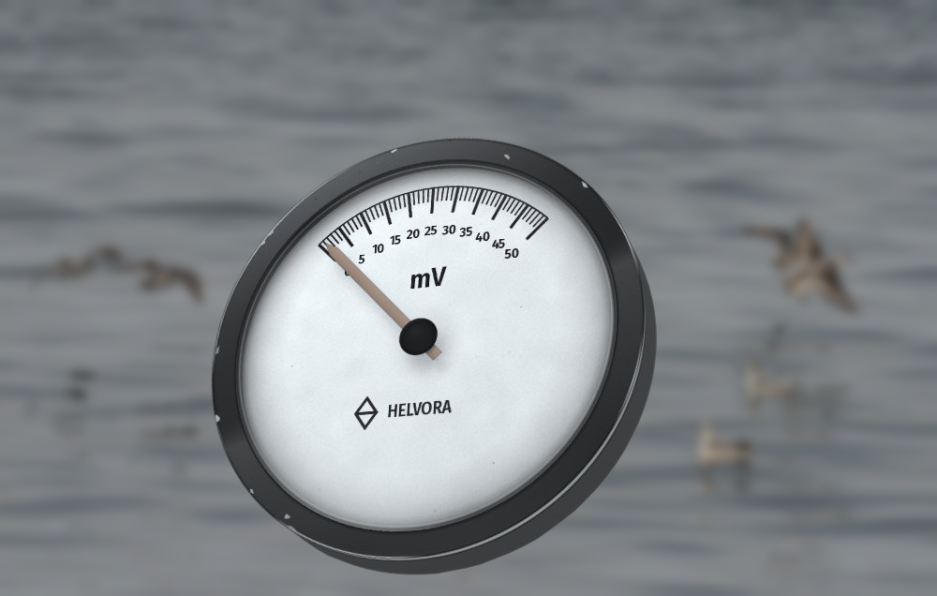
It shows {"value": 1, "unit": "mV"}
